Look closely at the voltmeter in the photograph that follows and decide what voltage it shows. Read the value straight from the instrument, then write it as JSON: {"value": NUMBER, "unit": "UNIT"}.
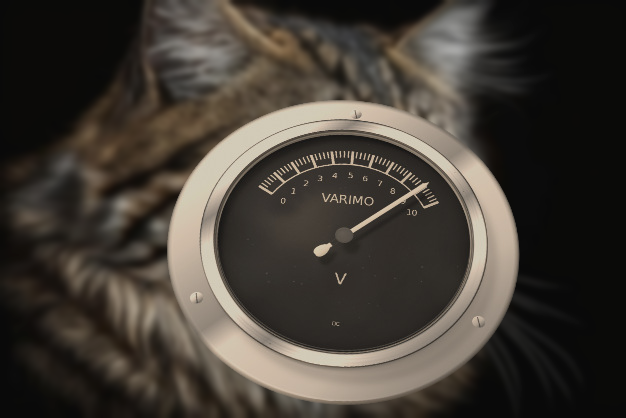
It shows {"value": 9, "unit": "V"}
